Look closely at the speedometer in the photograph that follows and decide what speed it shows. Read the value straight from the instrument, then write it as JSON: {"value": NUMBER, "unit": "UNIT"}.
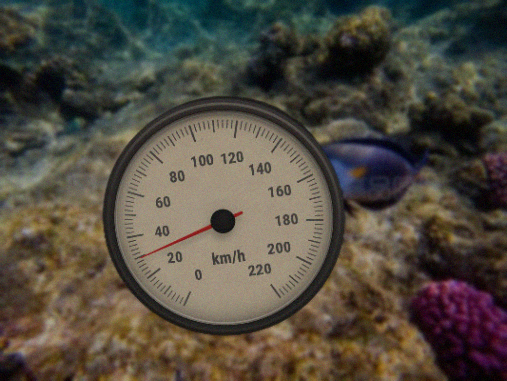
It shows {"value": 30, "unit": "km/h"}
